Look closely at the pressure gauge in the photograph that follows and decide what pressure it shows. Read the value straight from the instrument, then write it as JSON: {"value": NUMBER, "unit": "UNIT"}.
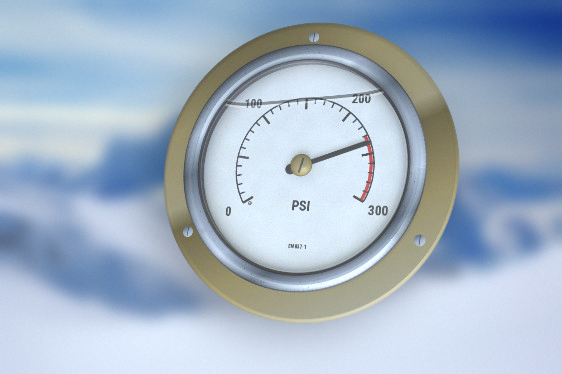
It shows {"value": 240, "unit": "psi"}
